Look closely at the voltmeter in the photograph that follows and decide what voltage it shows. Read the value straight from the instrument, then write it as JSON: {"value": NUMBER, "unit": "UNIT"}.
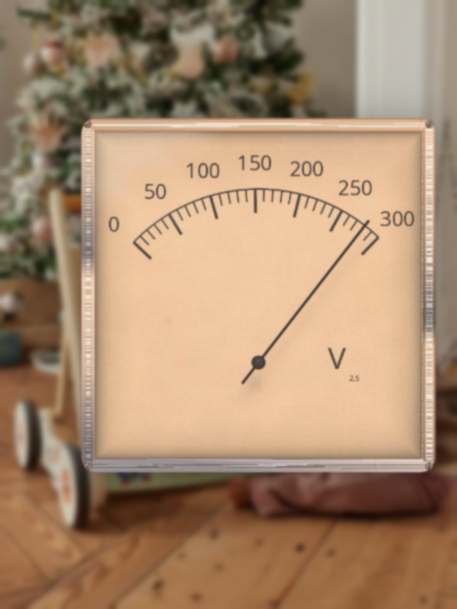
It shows {"value": 280, "unit": "V"}
